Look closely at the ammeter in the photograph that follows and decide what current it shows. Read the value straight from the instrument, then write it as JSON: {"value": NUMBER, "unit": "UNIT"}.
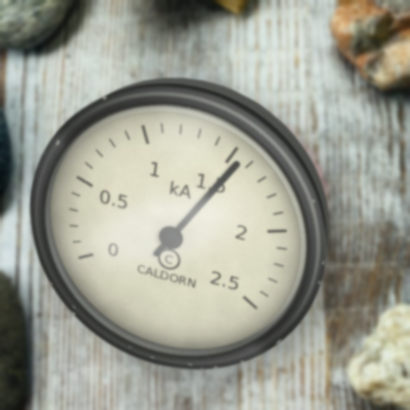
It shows {"value": 1.55, "unit": "kA"}
